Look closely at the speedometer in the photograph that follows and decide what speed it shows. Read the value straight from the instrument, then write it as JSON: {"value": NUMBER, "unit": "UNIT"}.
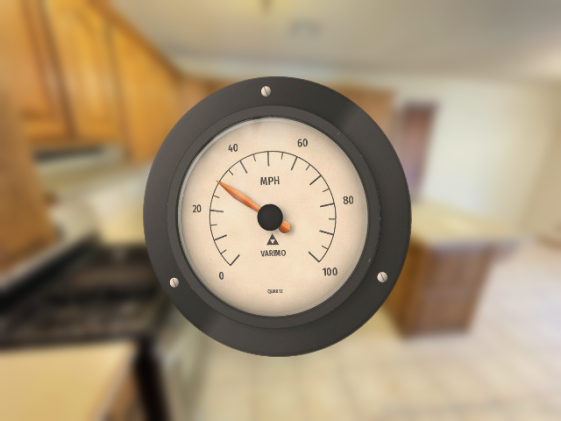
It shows {"value": 30, "unit": "mph"}
